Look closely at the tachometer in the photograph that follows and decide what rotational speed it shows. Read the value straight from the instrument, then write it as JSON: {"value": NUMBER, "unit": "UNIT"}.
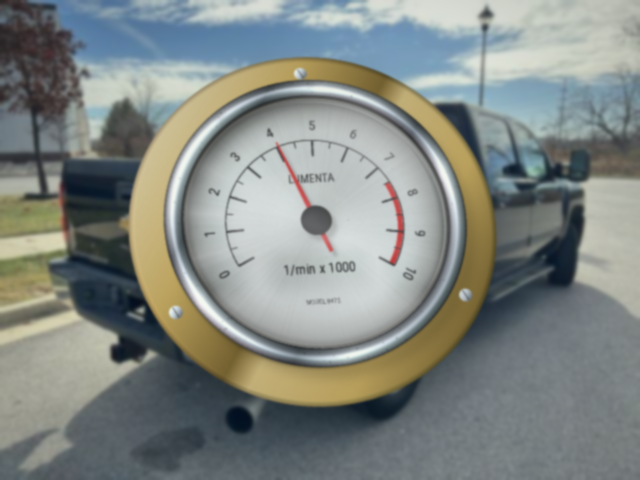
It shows {"value": 4000, "unit": "rpm"}
